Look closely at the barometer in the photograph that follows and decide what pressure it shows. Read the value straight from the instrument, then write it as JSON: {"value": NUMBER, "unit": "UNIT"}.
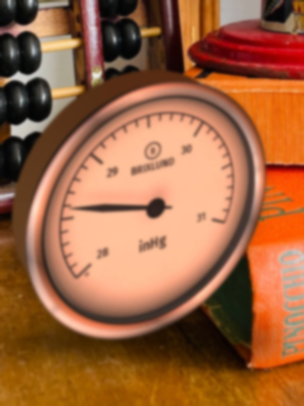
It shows {"value": 28.6, "unit": "inHg"}
